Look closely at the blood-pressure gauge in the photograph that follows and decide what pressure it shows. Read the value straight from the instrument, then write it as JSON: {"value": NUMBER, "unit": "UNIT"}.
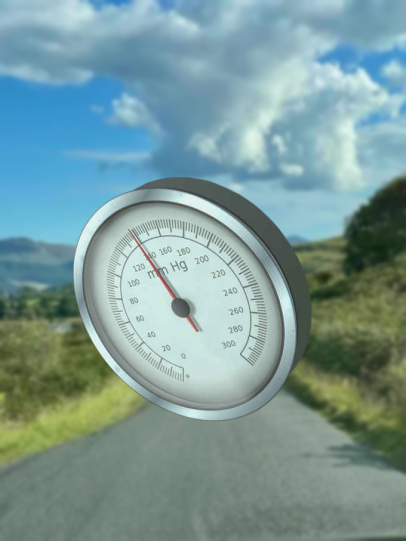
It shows {"value": 140, "unit": "mmHg"}
